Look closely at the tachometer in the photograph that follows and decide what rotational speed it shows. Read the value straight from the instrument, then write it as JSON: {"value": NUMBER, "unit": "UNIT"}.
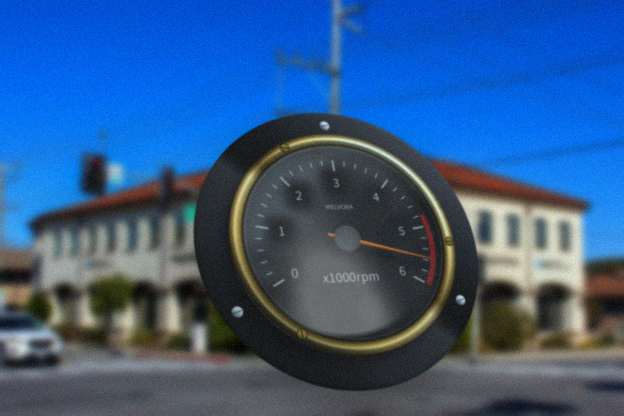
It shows {"value": 5600, "unit": "rpm"}
